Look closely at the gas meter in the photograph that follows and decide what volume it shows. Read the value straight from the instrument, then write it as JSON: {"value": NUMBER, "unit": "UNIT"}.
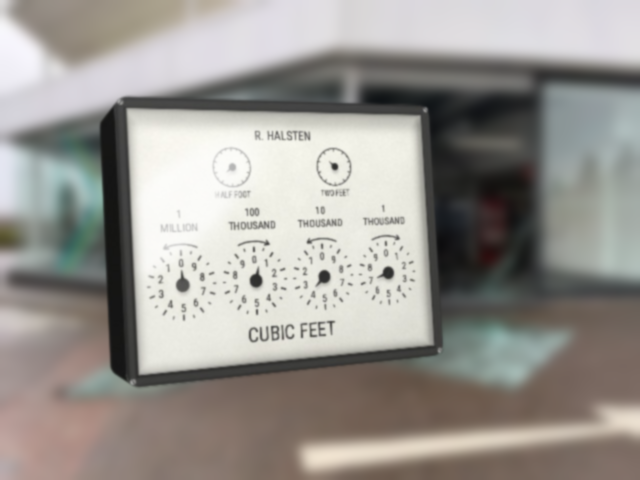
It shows {"value": 3700, "unit": "ft³"}
